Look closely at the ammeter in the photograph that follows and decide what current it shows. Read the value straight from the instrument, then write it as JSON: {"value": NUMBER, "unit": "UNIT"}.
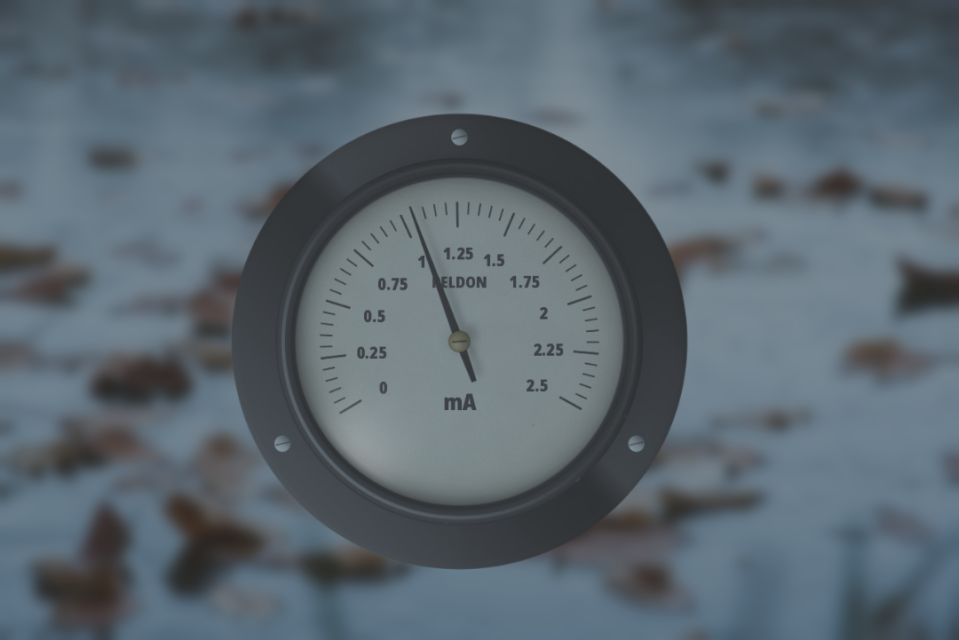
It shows {"value": 1.05, "unit": "mA"}
